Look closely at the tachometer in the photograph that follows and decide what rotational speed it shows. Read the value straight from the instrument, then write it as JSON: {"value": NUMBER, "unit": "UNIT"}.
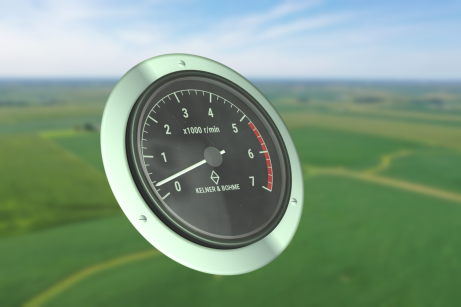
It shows {"value": 300, "unit": "rpm"}
